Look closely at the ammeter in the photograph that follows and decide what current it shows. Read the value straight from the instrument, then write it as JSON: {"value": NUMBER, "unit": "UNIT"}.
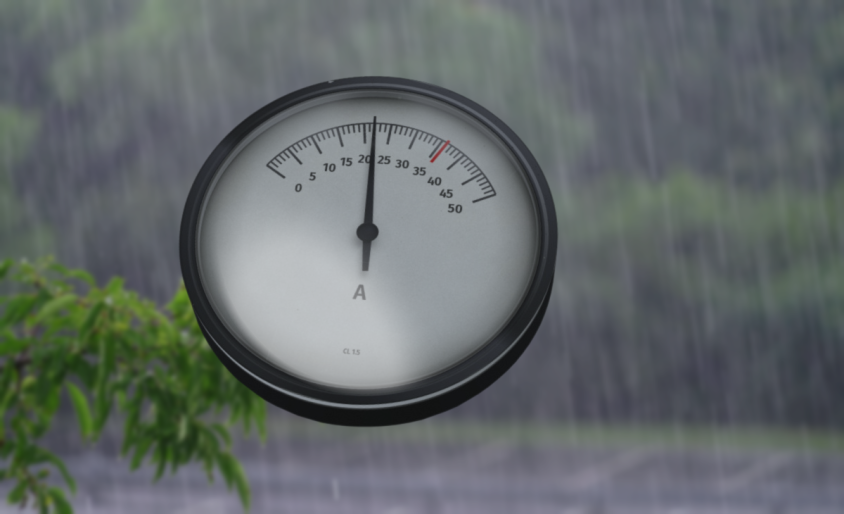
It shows {"value": 22, "unit": "A"}
